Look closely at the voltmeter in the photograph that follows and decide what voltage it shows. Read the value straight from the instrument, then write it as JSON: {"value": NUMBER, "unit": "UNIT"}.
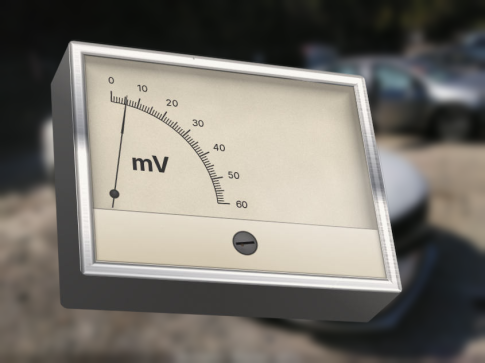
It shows {"value": 5, "unit": "mV"}
